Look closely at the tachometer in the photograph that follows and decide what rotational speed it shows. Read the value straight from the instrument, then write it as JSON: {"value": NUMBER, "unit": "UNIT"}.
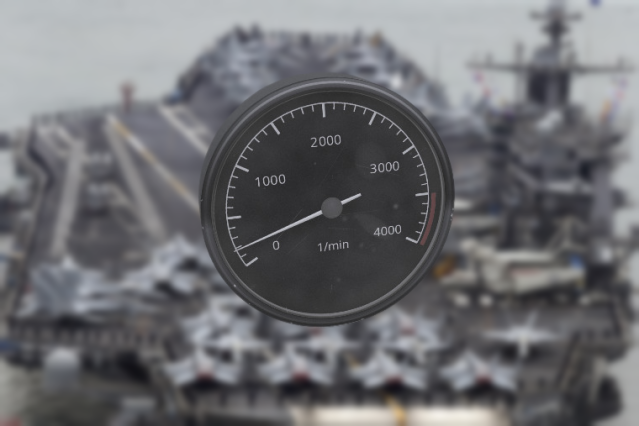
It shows {"value": 200, "unit": "rpm"}
